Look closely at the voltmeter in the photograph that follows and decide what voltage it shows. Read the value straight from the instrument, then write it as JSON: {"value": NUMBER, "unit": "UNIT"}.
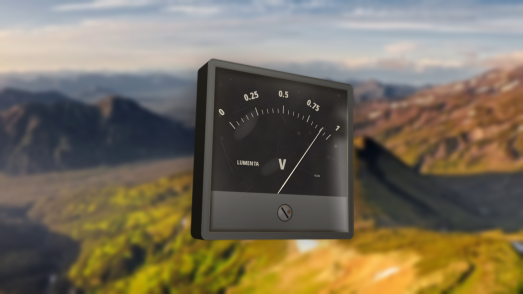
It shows {"value": 0.9, "unit": "V"}
